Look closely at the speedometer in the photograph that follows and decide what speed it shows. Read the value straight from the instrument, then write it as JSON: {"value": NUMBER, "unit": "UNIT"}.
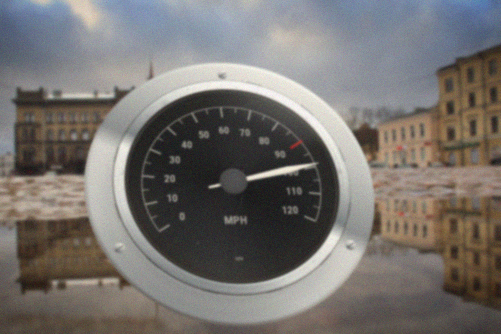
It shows {"value": 100, "unit": "mph"}
